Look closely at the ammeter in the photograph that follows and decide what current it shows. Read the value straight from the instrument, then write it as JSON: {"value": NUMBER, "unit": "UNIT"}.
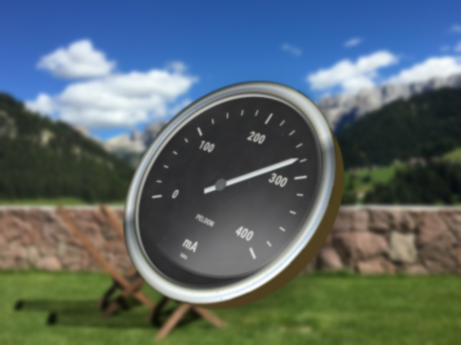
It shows {"value": 280, "unit": "mA"}
